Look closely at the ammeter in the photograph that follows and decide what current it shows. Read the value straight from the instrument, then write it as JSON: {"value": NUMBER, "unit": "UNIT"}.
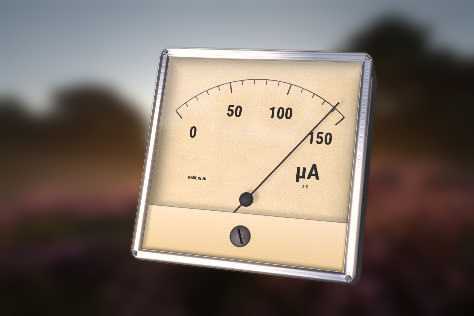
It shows {"value": 140, "unit": "µA"}
